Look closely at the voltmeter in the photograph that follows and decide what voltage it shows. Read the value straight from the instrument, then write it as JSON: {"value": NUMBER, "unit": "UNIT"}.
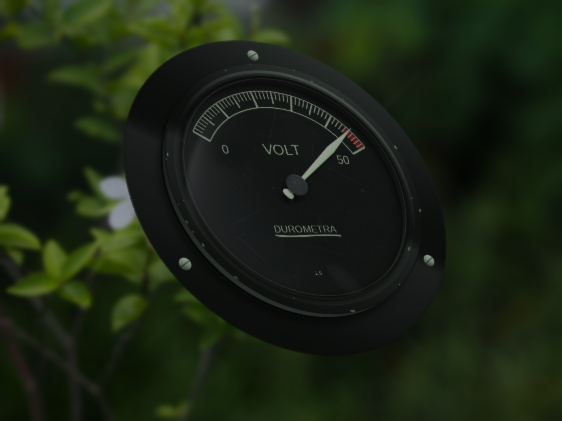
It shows {"value": 45, "unit": "V"}
